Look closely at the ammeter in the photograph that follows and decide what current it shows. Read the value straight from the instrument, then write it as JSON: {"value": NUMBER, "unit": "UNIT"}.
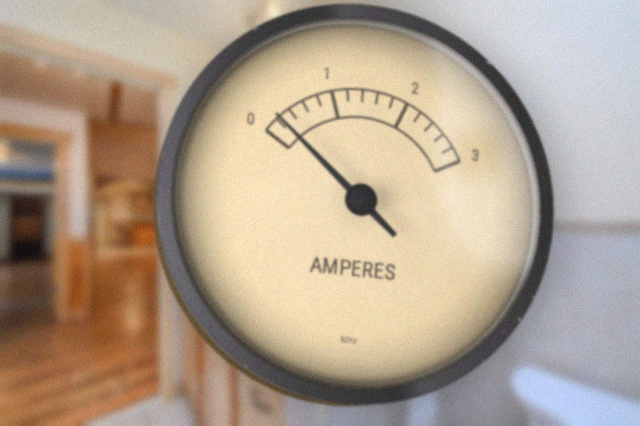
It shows {"value": 0.2, "unit": "A"}
